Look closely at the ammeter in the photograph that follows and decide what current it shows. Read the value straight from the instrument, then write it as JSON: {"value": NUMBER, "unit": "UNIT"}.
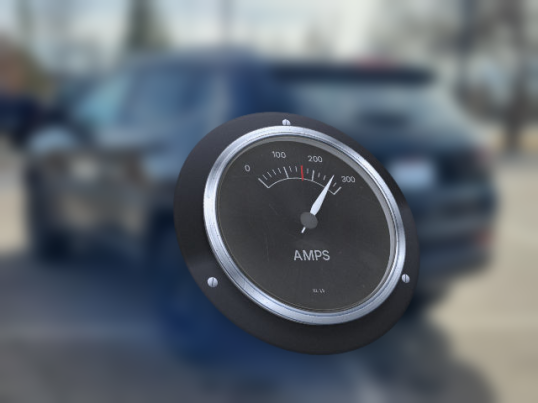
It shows {"value": 260, "unit": "A"}
